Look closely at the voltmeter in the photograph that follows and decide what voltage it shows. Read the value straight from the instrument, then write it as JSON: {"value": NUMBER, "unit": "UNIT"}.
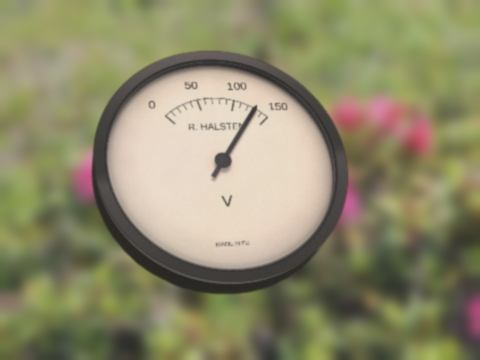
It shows {"value": 130, "unit": "V"}
